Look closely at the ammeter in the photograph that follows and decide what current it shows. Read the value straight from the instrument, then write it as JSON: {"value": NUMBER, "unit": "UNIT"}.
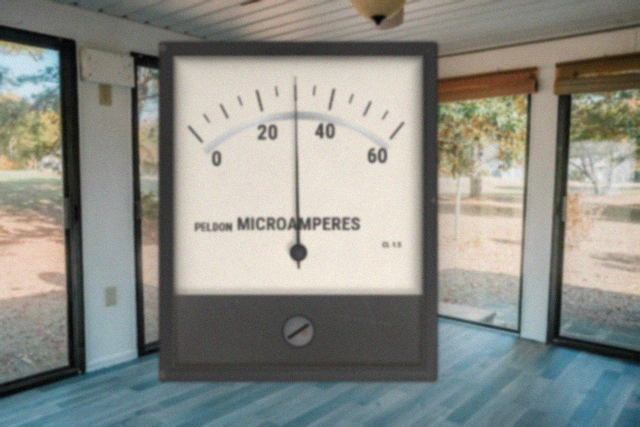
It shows {"value": 30, "unit": "µA"}
